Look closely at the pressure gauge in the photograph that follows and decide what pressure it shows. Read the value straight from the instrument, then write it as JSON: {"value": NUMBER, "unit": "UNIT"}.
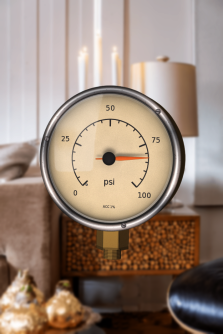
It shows {"value": 82.5, "unit": "psi"}
